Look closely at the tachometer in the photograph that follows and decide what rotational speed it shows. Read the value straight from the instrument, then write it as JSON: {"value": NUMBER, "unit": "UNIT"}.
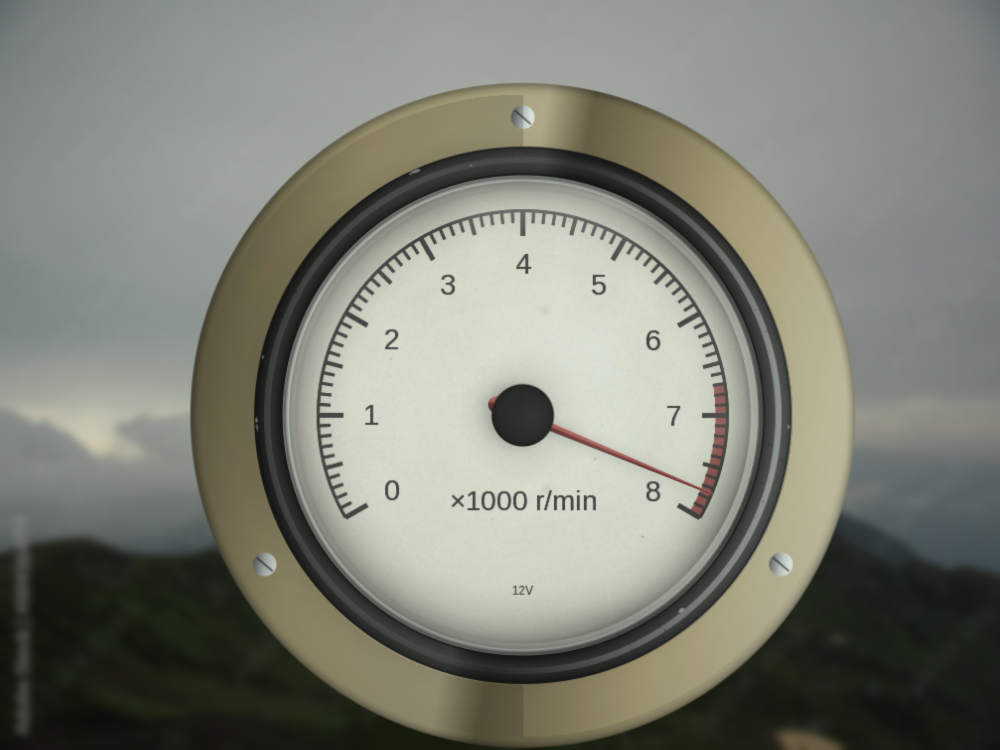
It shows {"value": 7750, "unit": "rpm"}
